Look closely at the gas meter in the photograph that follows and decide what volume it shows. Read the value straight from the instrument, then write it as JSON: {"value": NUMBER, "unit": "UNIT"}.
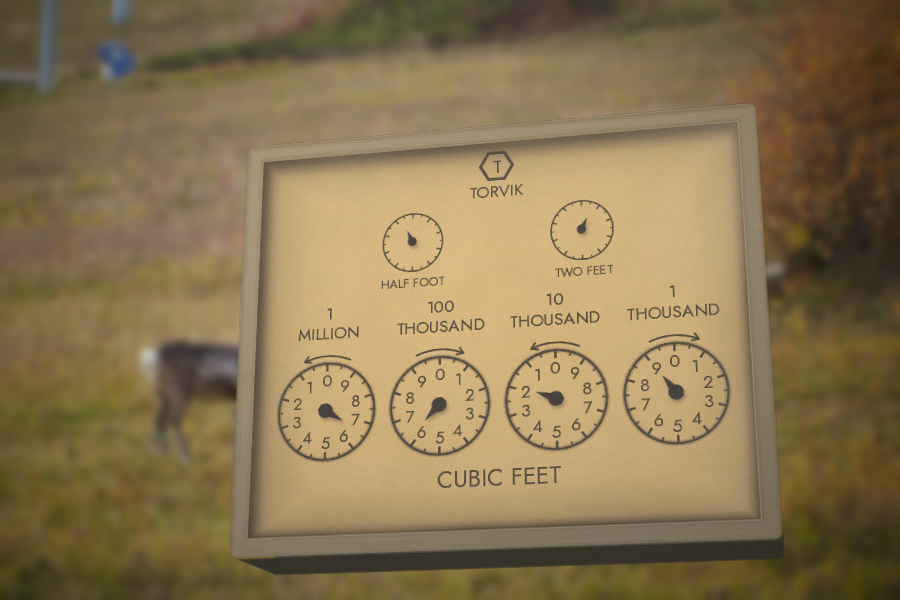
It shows {"value": 661900, "unit": "ft³"}
